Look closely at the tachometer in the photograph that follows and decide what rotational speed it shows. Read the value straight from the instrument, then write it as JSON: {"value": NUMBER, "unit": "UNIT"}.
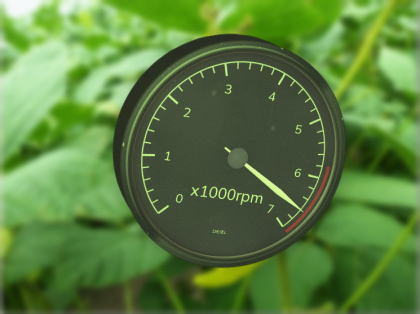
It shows {"value": 6600, "unit": "rpm"}
